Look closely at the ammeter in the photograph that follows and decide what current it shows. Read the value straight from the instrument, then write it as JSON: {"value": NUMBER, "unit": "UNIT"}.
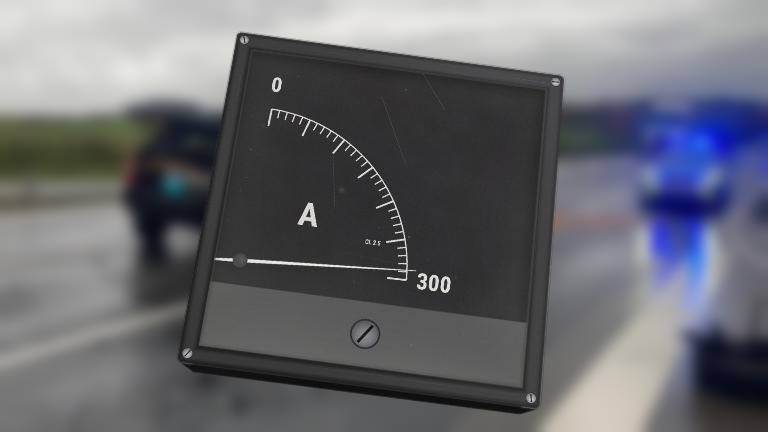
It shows {"value": 290, "unit": "A"}
